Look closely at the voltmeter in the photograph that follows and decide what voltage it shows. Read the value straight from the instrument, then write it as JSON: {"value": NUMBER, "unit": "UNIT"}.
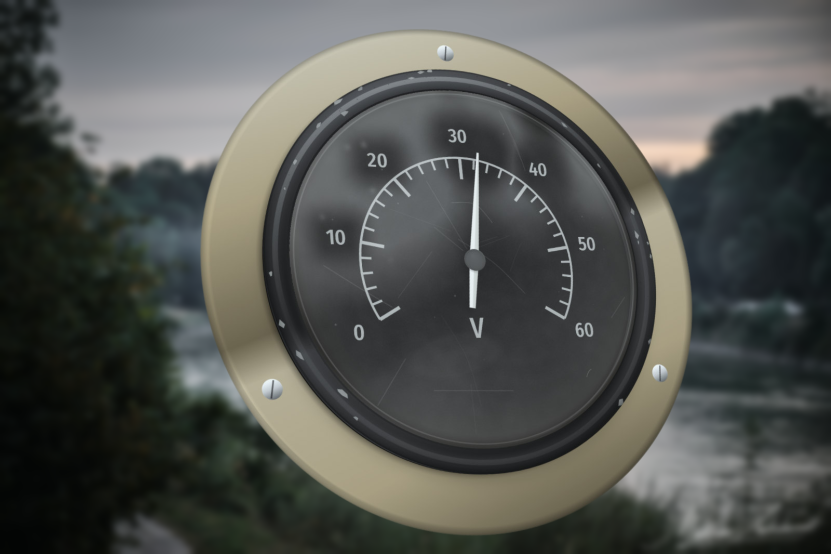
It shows {"value": 32, "unit": "V"}
